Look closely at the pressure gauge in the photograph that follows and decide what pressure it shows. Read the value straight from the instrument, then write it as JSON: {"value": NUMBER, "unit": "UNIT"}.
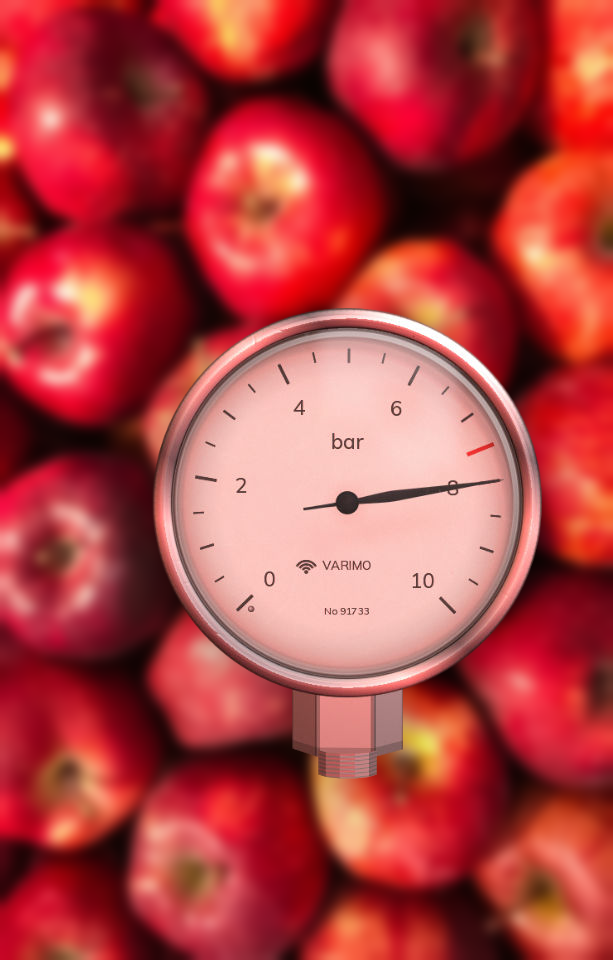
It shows {"value": 8, "unit": "bar"}
